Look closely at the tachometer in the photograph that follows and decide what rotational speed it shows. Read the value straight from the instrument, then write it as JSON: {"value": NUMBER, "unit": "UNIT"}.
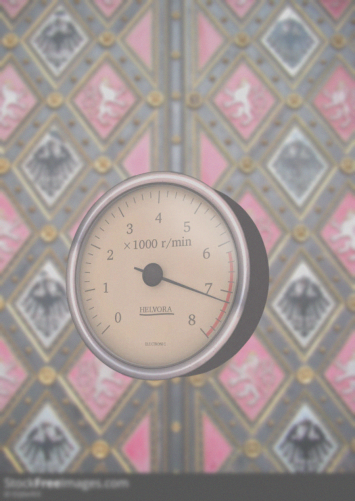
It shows {"value": 7200, "unit": "rpm"}
